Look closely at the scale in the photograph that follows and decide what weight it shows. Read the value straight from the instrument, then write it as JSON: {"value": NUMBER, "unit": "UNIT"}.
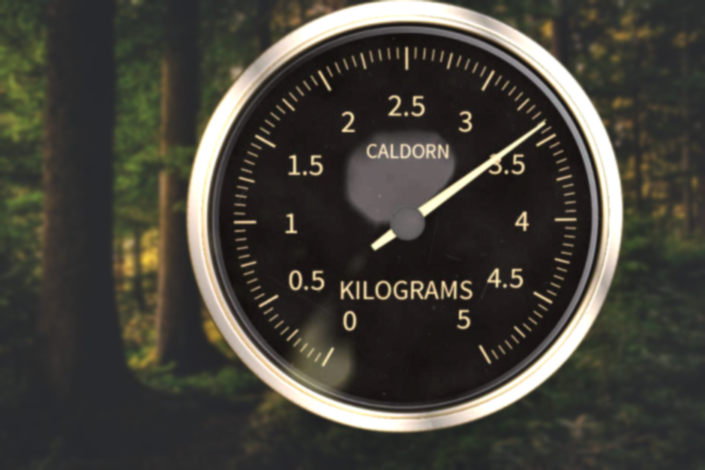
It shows {"value": 3.4, "unit": "kg"}
